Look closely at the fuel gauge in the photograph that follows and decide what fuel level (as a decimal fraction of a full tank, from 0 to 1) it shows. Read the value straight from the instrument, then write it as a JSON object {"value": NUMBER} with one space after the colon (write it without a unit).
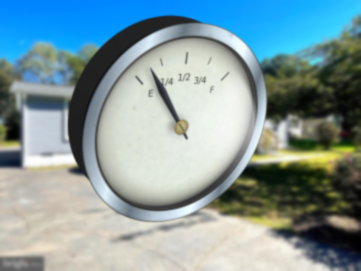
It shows {"value": 0.125}
